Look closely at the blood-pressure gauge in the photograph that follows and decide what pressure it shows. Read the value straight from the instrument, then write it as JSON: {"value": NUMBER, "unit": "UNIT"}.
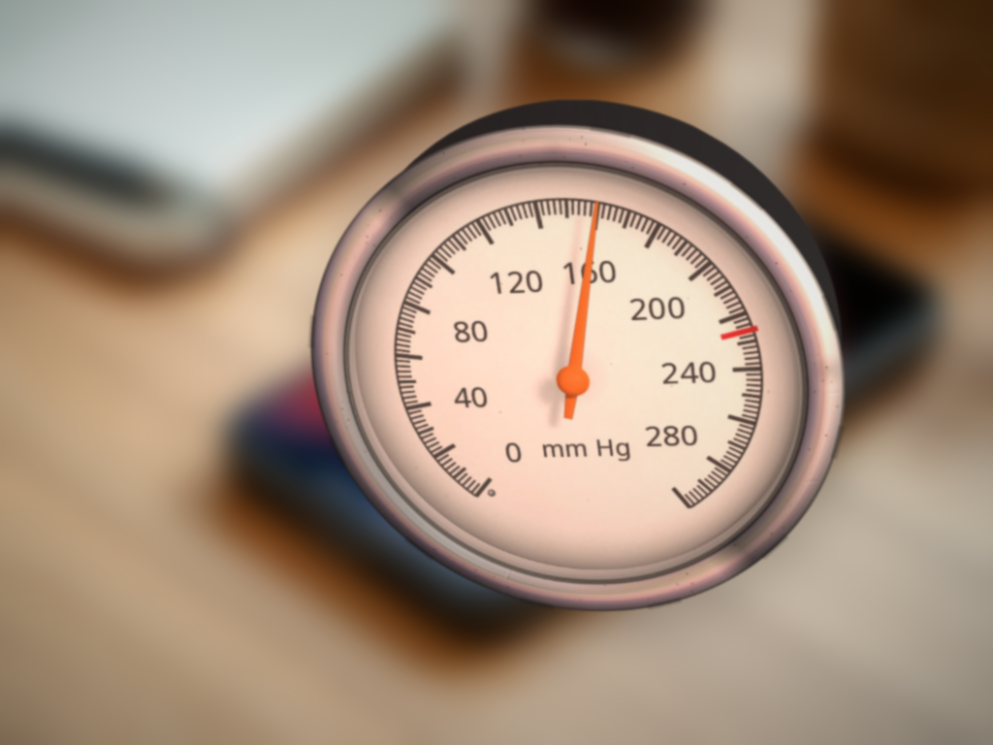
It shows {"value": 160, "unit": "mmHg"}
